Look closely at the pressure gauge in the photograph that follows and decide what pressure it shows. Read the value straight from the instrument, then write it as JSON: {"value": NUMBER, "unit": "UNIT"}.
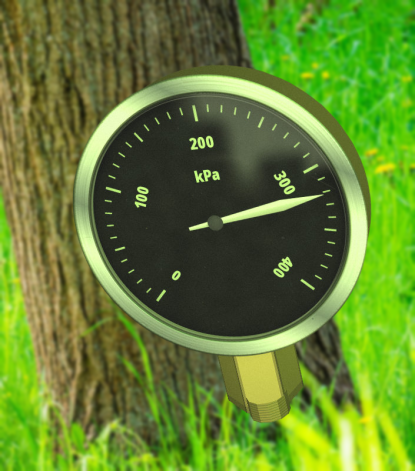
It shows {"value": 320, "unit": "kPa"}
